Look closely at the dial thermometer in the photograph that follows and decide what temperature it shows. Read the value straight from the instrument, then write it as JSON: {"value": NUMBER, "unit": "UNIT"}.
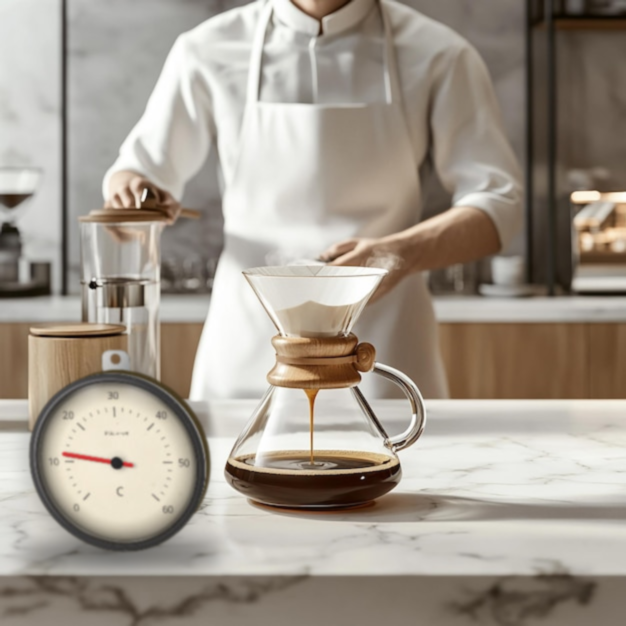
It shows {"value": 12, "unit": "°C"}
